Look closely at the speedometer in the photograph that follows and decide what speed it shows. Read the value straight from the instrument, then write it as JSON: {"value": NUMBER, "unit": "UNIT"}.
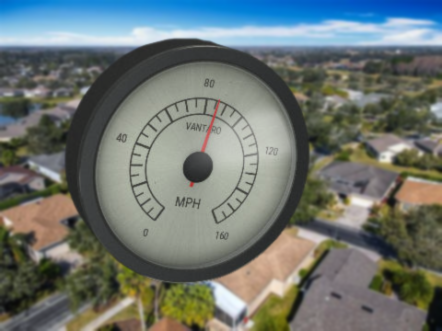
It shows {"value": 85, "unit": "mph"}
